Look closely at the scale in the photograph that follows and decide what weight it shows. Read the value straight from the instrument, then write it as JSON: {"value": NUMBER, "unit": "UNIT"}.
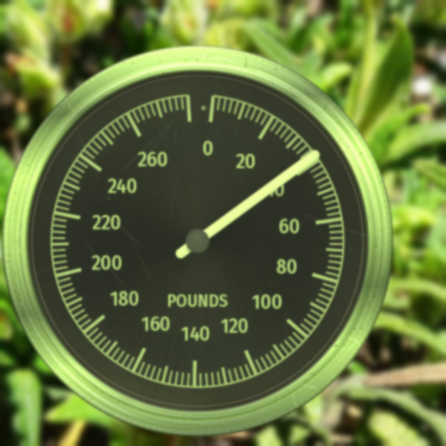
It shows {"value": 38, "unit": "lb"}
